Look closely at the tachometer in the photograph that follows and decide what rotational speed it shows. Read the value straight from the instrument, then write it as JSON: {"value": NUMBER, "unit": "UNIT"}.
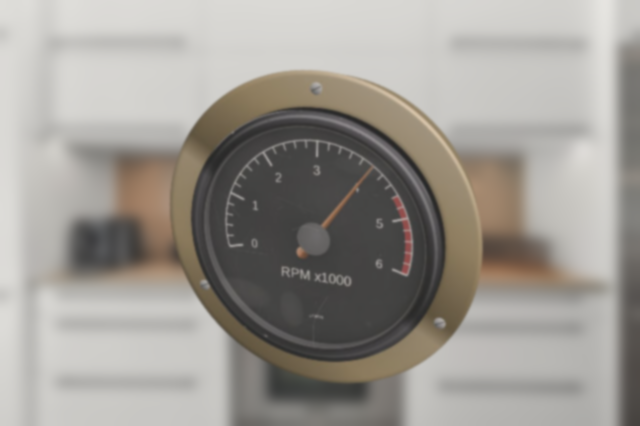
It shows {"value": 4000, "unit": "rpm"}
